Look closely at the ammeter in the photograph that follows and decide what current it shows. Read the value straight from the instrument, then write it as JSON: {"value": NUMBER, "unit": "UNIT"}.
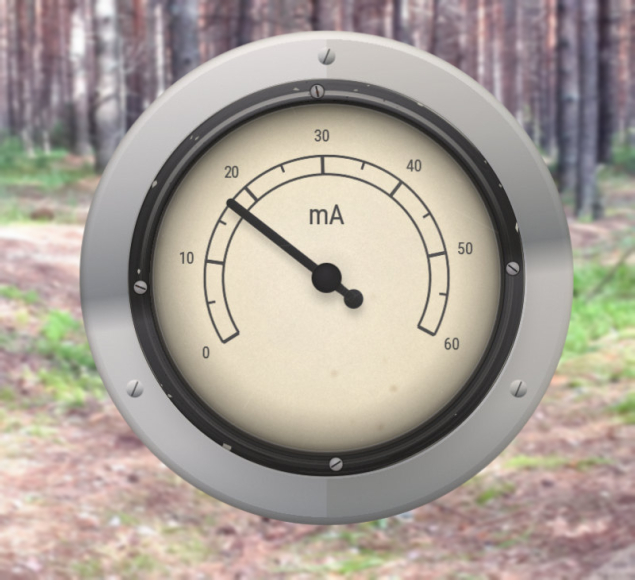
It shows {"value": 17.5, "unit": "mA"}
